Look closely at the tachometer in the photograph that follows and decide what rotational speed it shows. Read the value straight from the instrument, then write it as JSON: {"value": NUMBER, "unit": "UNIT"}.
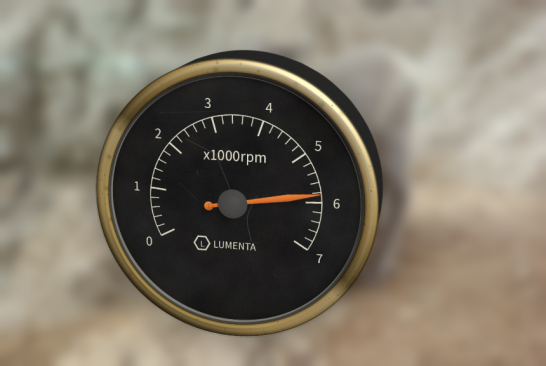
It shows {"value": 5800, "unit": "rpm"}
